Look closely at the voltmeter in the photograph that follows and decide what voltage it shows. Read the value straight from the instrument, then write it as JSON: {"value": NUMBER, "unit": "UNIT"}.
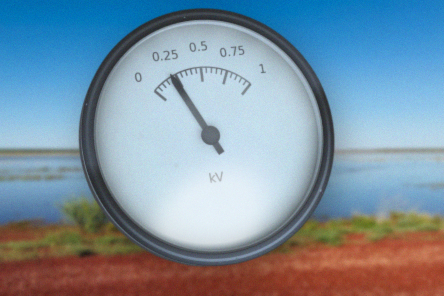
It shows {"value": 0.2, "unit": "kV"}
